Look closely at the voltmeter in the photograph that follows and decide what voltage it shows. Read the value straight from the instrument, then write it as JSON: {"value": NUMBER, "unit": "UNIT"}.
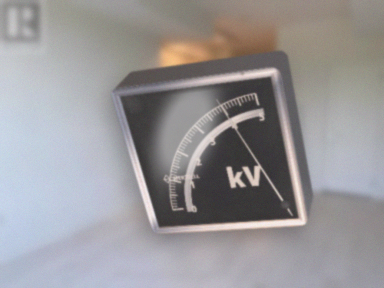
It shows {"value": 4, "unit": "kV"}
